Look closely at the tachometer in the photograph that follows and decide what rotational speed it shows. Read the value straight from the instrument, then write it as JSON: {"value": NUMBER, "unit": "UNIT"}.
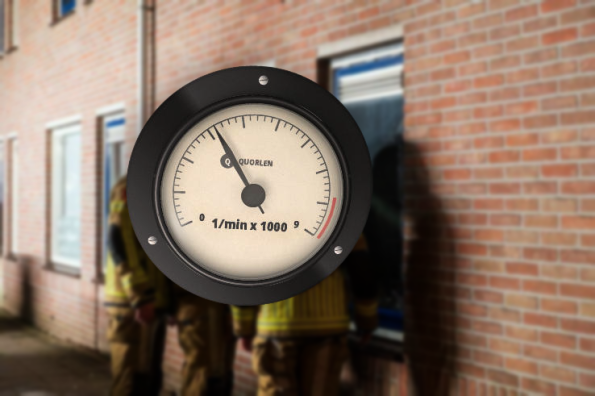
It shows {"value": 3200, "unit": "rpm"}
